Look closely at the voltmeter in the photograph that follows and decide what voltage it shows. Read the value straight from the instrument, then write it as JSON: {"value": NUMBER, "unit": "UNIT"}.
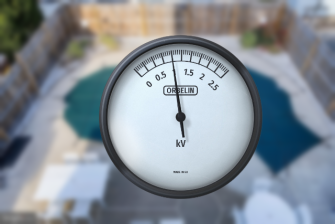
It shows {"value": 1, "unit": "kV"}
